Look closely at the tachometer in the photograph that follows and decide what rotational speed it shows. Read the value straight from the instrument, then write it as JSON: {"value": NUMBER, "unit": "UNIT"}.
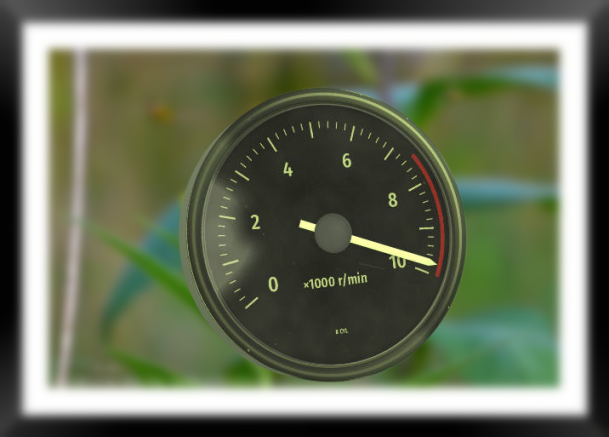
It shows {"value": 9800, "unit": "rpm"}
